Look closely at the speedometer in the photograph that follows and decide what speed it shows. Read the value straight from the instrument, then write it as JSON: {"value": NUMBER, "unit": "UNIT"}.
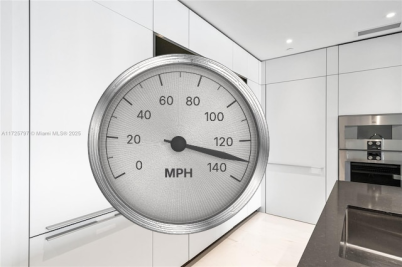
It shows {"value": 130, "unit": "mph"}
